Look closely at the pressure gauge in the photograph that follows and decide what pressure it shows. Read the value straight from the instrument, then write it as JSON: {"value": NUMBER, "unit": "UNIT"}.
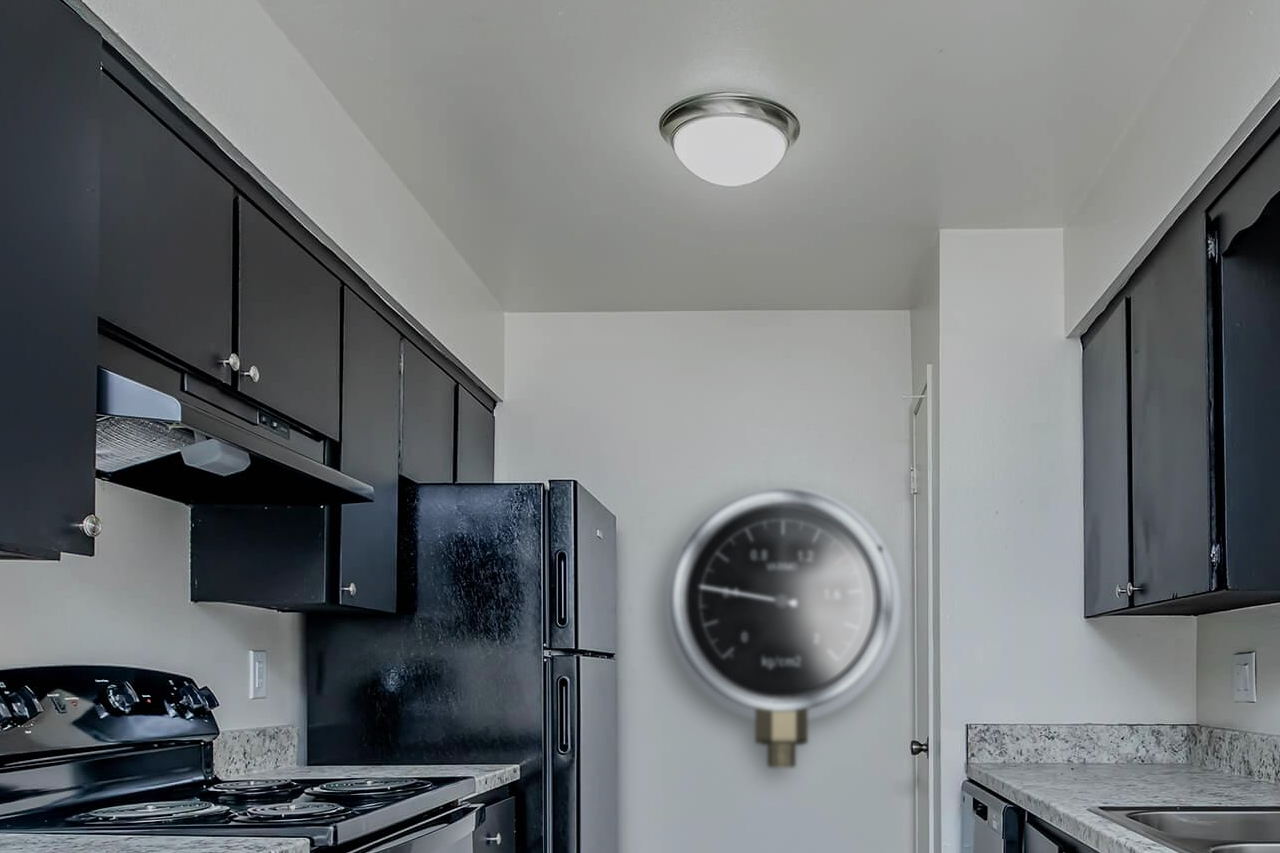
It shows {"value": 0.4, "unit": "kg/cm²"}
